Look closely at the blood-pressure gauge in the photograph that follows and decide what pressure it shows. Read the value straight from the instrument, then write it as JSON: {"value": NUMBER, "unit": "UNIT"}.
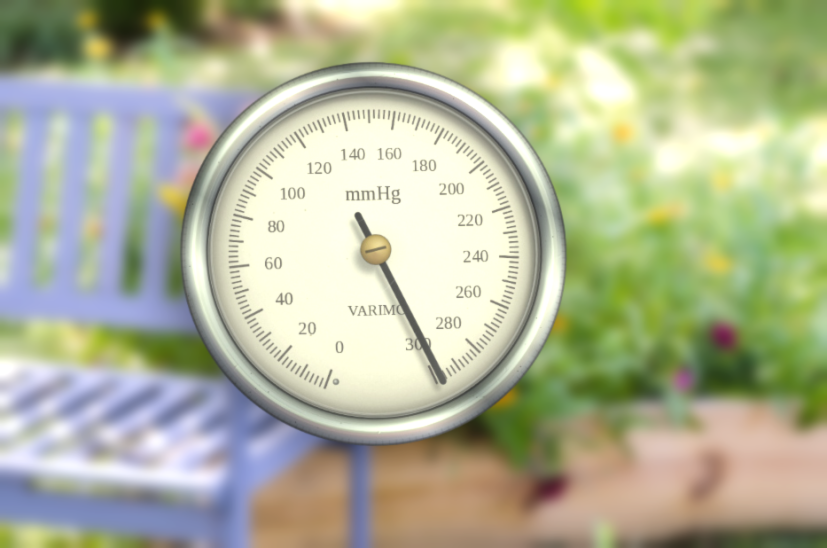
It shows {"value": 298, "unit": "mmHg"}
